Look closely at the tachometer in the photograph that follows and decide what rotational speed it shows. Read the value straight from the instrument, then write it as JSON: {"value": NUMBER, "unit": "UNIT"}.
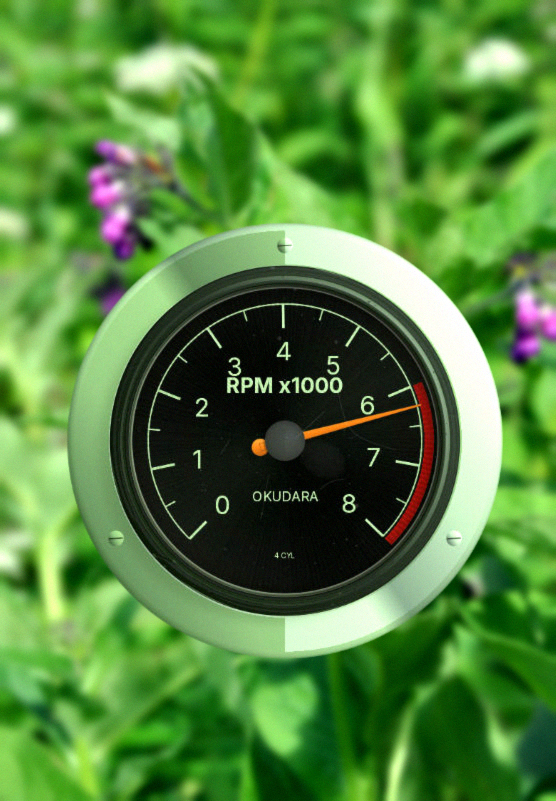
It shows {"value": 6250, "unit": "rpm"}
